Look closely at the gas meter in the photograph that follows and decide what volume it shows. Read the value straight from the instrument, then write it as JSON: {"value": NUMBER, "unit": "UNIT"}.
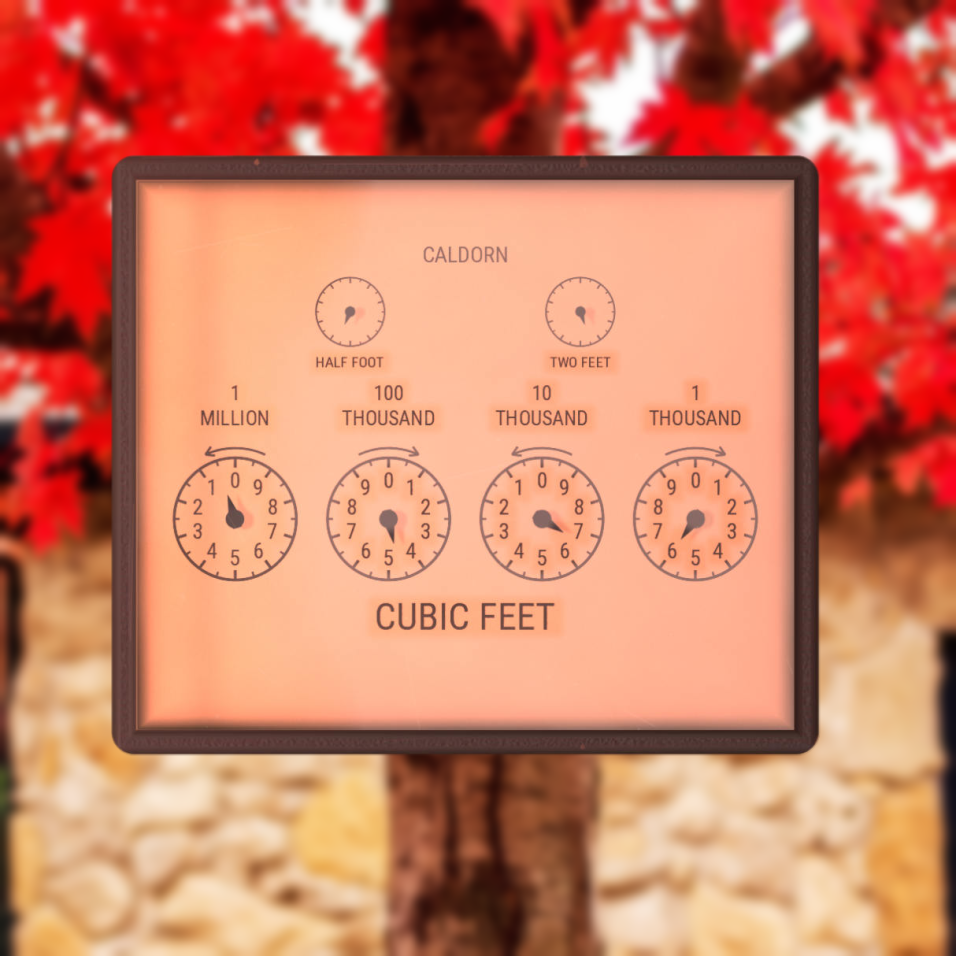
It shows {"value": 46600, "unit": "ft³"}
